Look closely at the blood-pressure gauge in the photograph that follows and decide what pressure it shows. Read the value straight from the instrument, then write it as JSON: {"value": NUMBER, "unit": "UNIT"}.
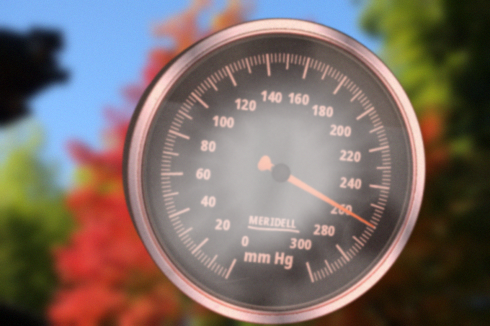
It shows {"value": 260, "unit": "mmHg"}
